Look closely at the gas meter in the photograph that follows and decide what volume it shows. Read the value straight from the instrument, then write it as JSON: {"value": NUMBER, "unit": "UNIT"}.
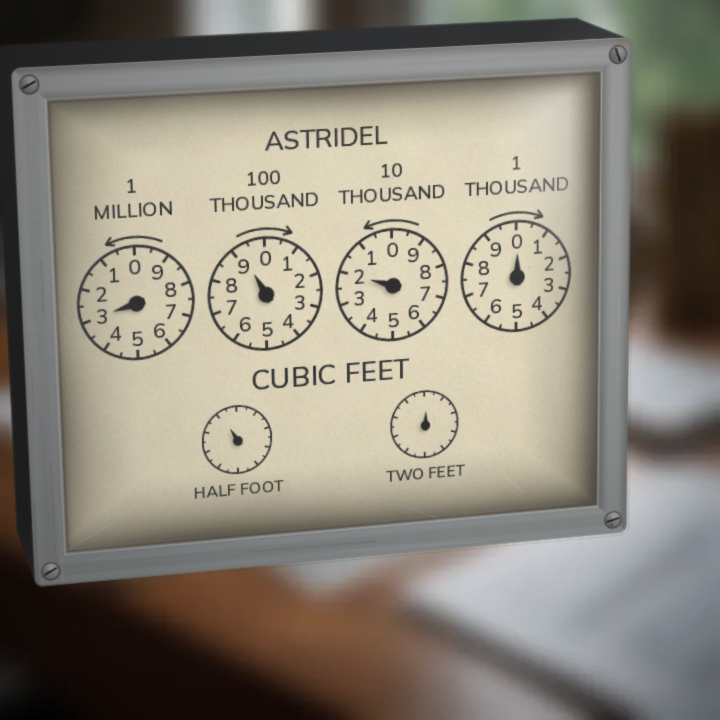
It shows {"value": 292000, "unit": "ft³"}
